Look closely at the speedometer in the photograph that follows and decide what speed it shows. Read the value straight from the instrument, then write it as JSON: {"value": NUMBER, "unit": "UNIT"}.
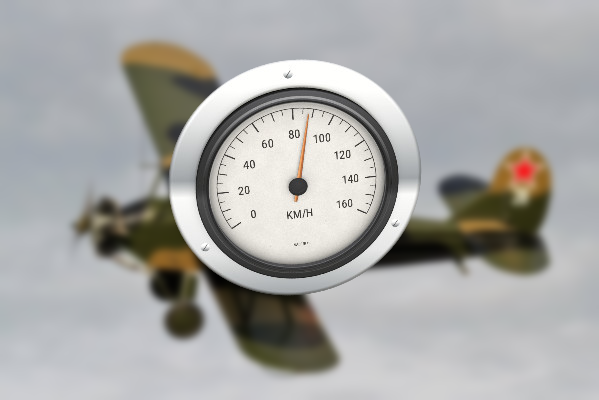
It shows {"value": 87.5, "unit": "km/h"}
